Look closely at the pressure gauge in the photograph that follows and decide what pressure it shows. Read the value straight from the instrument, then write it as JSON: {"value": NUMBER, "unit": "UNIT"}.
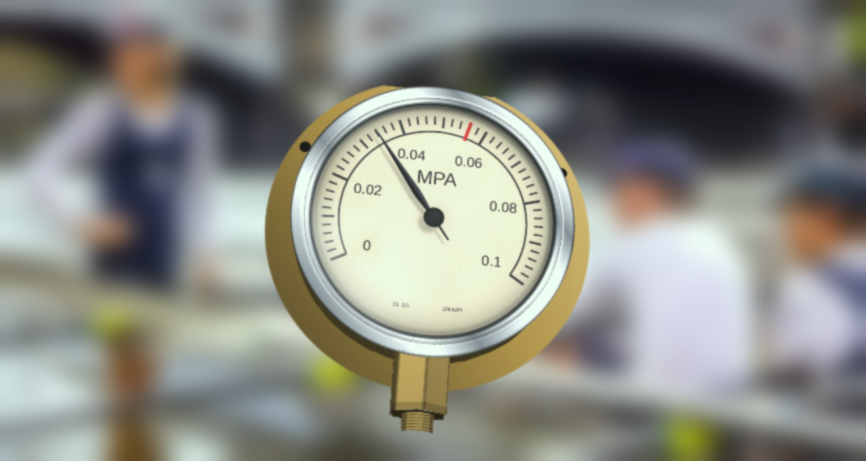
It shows {"value": 0.034, "unit": "MPa"}
